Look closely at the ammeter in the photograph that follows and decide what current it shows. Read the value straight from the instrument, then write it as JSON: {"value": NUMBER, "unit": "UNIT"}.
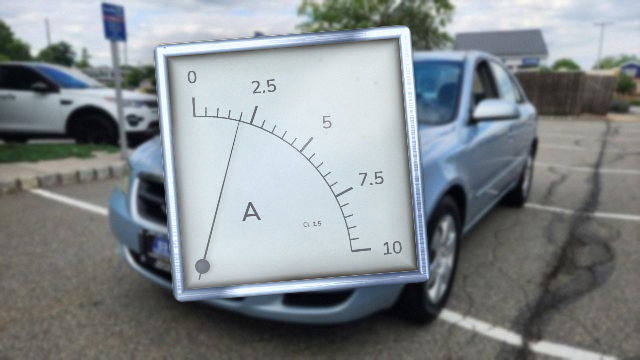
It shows {"value": 2, "unit": "A"}
